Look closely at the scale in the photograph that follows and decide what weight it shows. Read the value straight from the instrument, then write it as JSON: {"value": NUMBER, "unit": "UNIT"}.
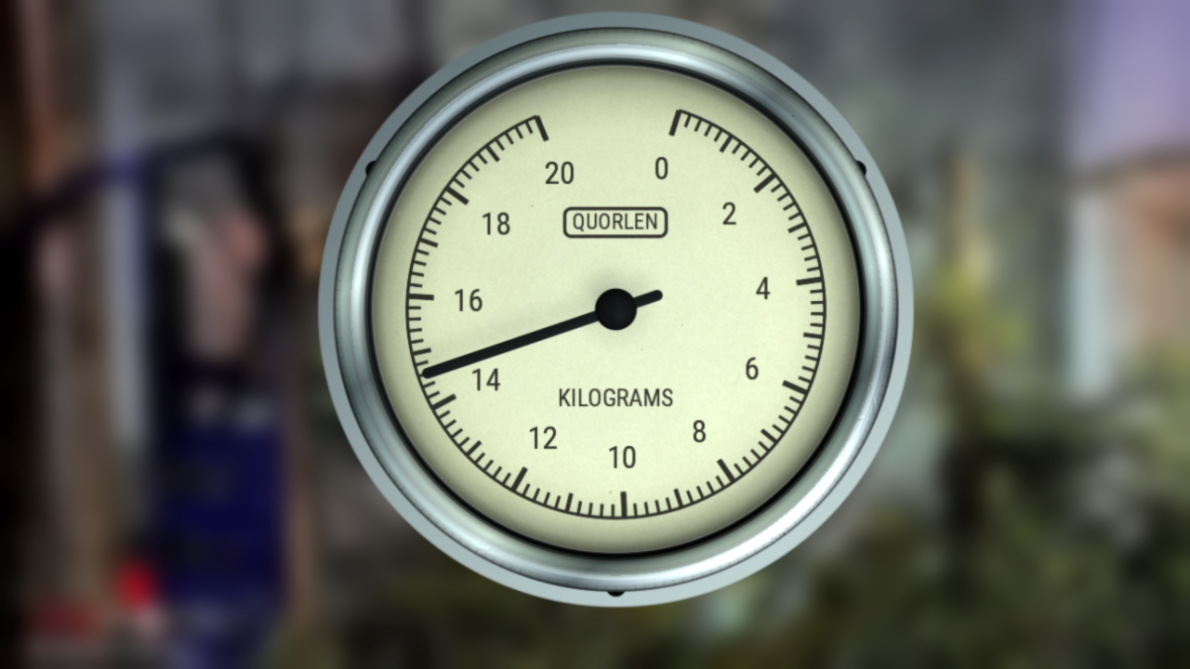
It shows {"value": 14.6, "unit": "kg"}
